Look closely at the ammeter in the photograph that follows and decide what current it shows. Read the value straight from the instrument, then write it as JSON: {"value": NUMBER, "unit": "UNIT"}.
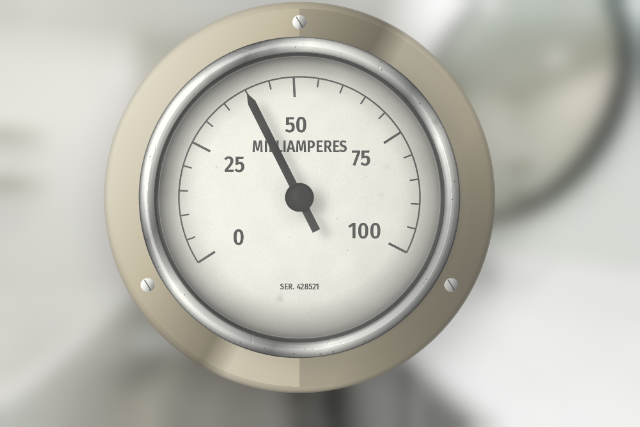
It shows {"value": 40, "unit": "mA"}
